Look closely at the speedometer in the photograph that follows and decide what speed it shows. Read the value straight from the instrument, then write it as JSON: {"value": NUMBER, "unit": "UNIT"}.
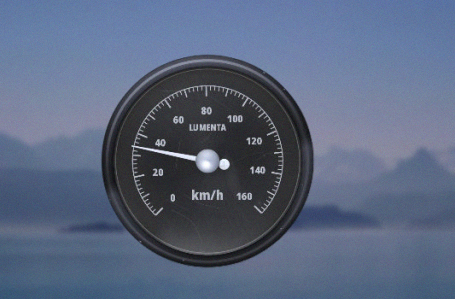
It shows {"value": 34, "unit": "km/h"}
